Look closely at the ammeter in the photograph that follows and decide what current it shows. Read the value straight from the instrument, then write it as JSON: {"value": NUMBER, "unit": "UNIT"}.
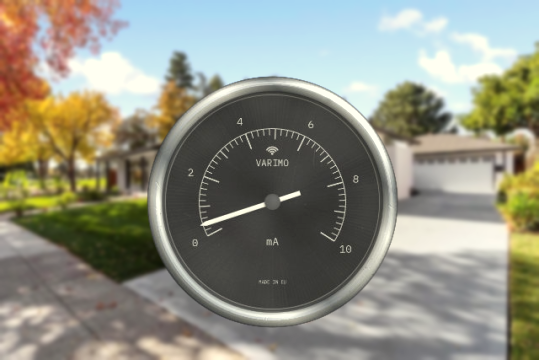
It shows {"value": 0.4, "unit": "mA"}
